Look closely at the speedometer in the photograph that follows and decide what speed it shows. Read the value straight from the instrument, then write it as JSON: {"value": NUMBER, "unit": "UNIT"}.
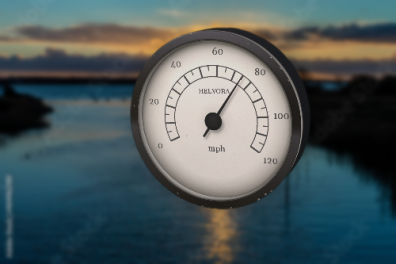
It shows {"value": 75, "unit": "mph"}
